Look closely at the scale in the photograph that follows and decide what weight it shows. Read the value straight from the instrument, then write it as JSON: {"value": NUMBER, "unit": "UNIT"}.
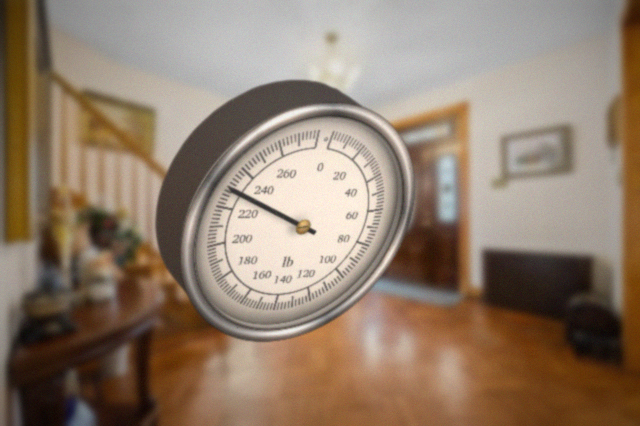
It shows {"value": 230, "unit": "lb"}
